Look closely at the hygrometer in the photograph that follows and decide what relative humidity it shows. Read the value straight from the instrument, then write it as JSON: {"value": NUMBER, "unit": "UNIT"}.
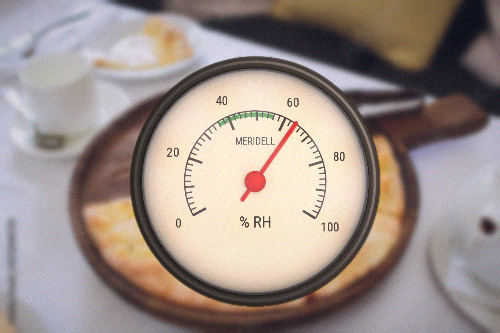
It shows {"value": 64, "unit": "%"}
